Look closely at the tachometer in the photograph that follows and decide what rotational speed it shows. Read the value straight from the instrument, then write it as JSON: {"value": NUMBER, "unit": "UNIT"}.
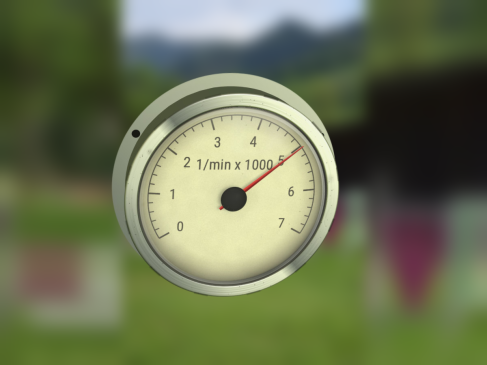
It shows {"value": 5000, "unit": "rpm"}
